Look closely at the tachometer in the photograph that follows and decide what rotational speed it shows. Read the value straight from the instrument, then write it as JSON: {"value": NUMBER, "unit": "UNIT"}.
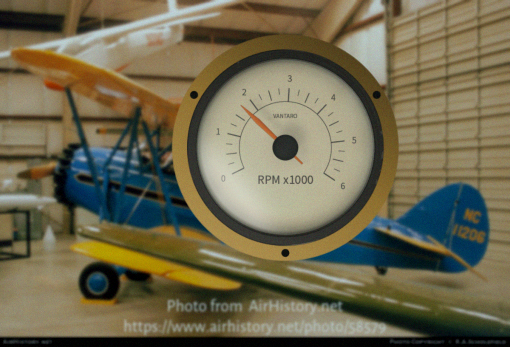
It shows {"value": 1750, "unit": "rpm"}
